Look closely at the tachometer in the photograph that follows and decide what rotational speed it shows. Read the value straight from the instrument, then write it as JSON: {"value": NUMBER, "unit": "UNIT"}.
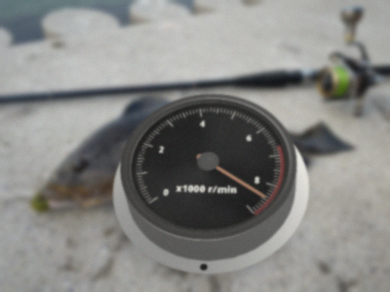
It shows {"value": 8500, "unit": "rpm"}
